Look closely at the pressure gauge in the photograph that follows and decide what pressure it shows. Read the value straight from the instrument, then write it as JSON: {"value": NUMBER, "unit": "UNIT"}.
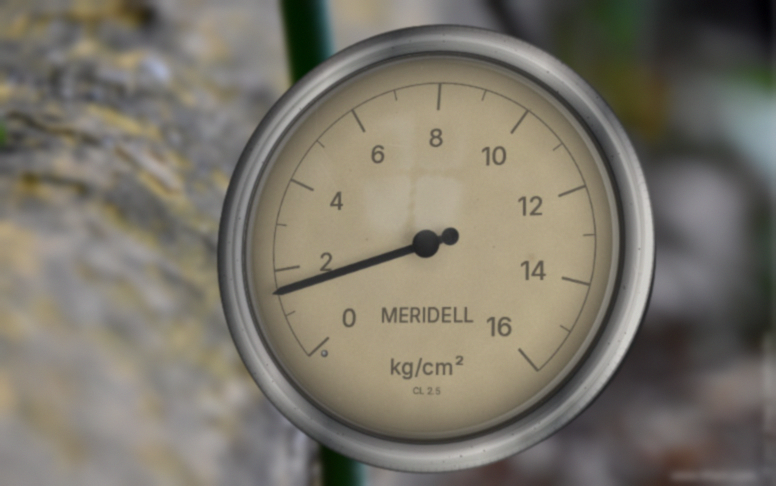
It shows {"value": 1.5, "unit": "kg/cm²"}
